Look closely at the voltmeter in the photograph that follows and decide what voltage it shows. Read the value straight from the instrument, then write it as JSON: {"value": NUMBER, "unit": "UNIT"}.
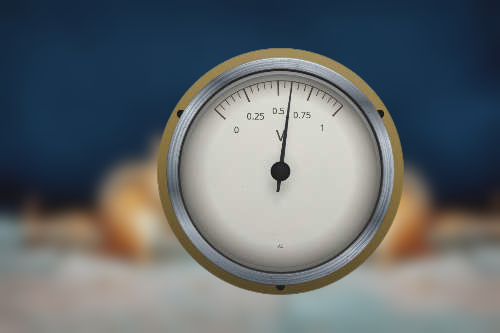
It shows {"value": 0.6, "unit": "V"}
